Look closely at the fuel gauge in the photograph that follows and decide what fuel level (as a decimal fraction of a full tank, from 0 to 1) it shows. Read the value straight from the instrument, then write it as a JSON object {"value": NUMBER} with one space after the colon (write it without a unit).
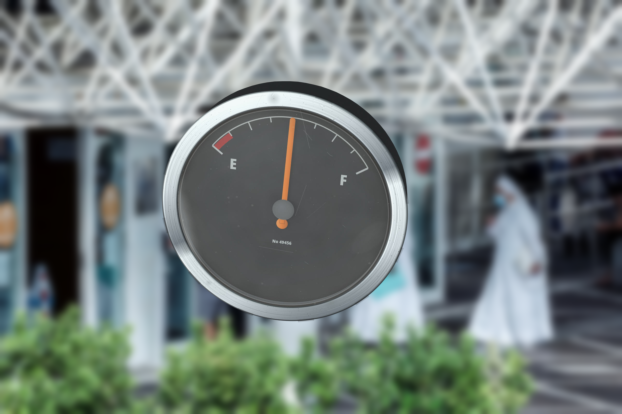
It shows {"value": 0.5}
